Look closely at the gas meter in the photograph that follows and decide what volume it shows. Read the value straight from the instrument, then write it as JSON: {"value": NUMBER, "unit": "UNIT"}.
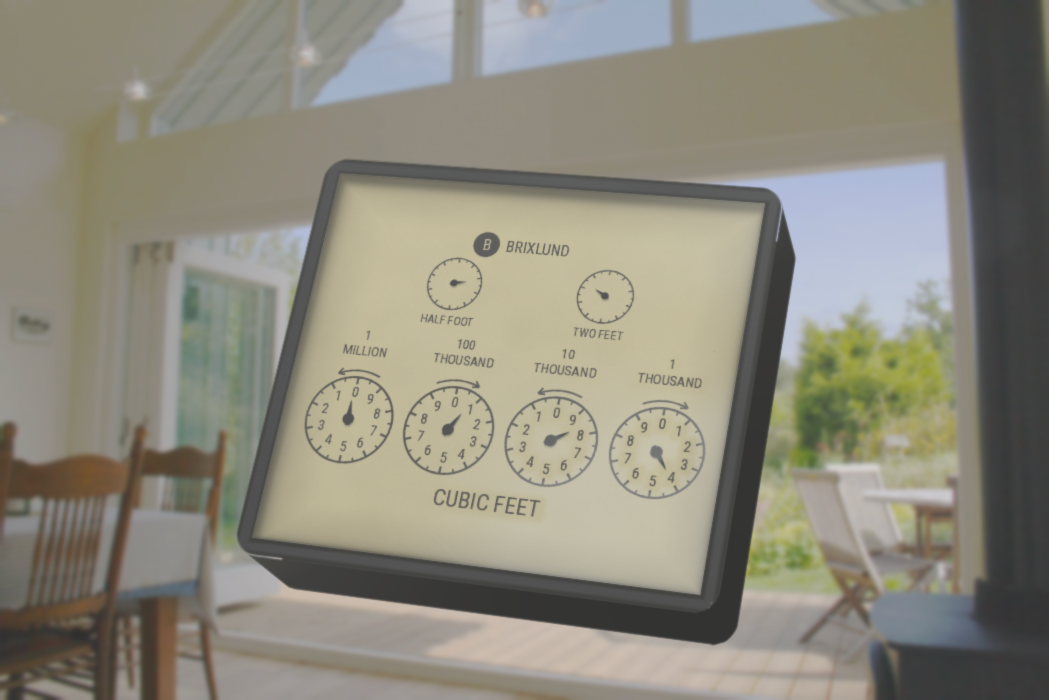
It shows {"value": 8400, "unit": "ft³"}
